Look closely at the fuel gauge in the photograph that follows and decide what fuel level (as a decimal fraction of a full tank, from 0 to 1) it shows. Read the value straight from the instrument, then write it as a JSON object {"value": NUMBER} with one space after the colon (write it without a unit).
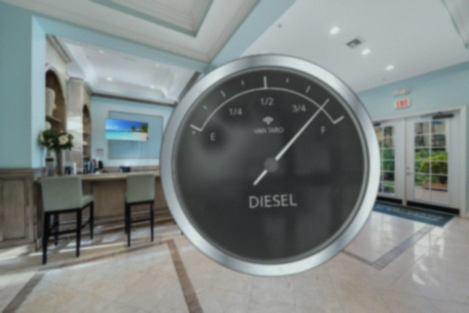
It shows {"value": 0.875}
